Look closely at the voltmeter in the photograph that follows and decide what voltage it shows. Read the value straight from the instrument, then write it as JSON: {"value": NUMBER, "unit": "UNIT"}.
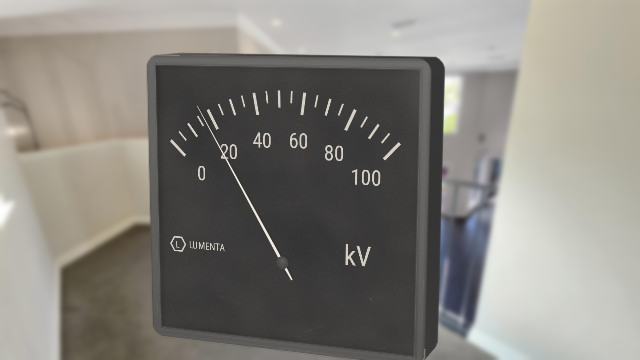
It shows {"value": 17.5, "unit": "kV"}
